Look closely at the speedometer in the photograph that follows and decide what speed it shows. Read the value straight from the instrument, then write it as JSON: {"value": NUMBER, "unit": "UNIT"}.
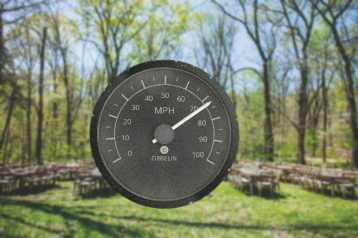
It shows {"value": 72.5, "unit": "mph"}
